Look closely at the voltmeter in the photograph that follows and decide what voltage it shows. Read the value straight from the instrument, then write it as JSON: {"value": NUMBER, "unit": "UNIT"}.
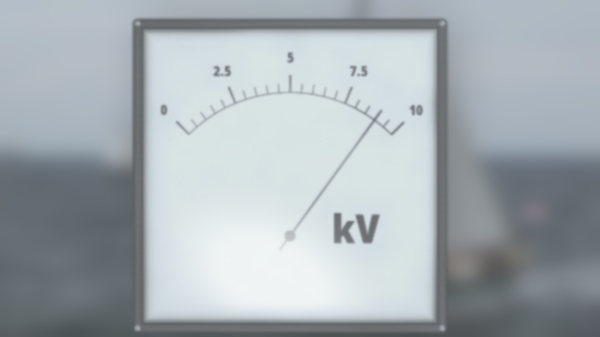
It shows {"value": 9, "unit": "kV"}
